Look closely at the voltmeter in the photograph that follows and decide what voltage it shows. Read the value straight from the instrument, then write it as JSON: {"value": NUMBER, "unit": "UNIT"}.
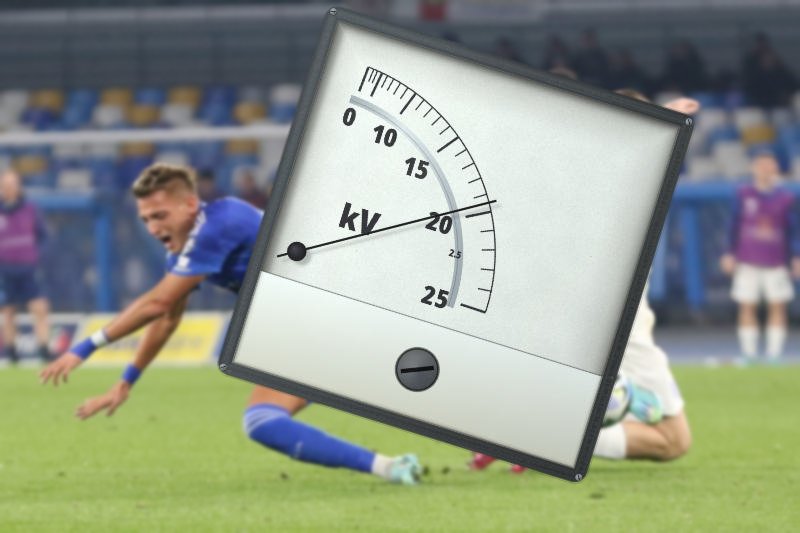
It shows {"value": 19.5, "unit": "kV"}
